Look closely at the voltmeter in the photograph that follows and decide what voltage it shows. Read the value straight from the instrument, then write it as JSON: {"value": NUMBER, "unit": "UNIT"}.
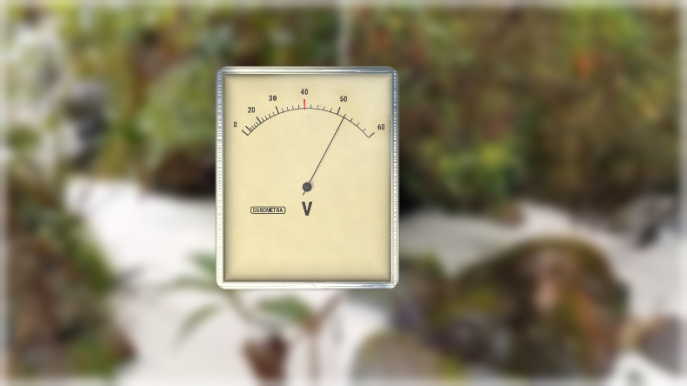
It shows {"value": 52, "unit": "V"}
